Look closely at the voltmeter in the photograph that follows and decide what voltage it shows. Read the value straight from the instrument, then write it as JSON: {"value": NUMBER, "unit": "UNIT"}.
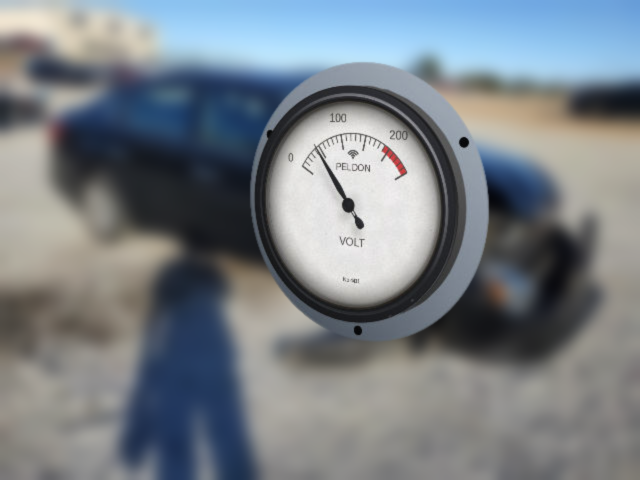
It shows {"value": 50, "unit": "V"}
